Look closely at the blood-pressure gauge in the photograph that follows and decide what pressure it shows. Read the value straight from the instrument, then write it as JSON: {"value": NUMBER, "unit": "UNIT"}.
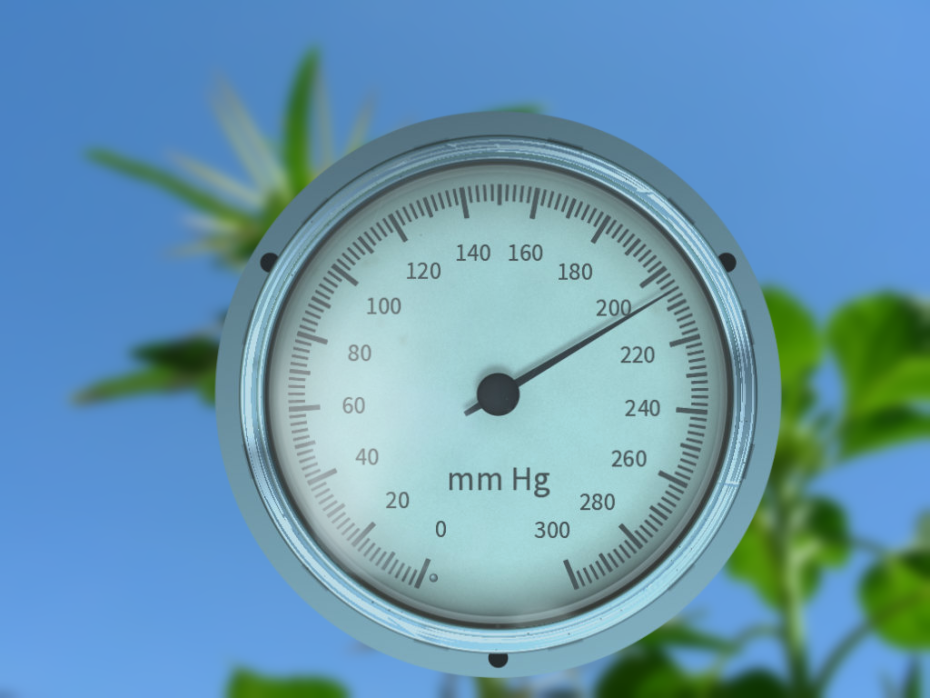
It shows {"value": 206, "unit": "mmHg"}
